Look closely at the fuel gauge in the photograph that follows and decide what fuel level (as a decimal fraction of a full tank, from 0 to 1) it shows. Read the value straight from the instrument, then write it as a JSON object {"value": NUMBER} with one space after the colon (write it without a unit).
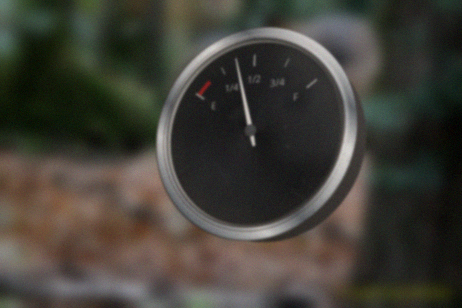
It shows {"value": 0.375}
